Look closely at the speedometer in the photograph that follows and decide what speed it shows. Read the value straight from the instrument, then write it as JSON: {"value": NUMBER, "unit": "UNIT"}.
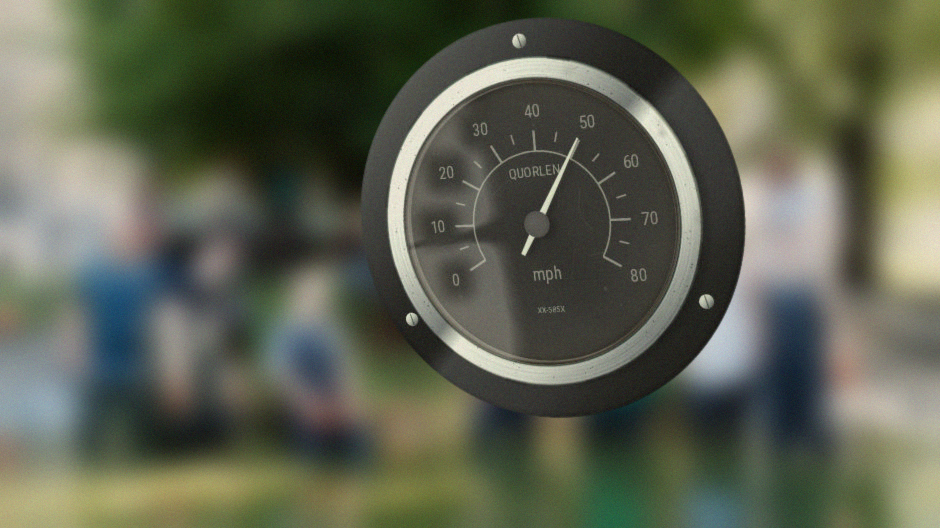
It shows {"value": 50, "unit": "mph"}
